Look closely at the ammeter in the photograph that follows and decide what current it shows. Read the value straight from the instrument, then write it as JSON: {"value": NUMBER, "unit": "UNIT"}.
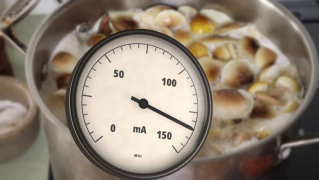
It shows {"value": 135, "unit": "mA"}
